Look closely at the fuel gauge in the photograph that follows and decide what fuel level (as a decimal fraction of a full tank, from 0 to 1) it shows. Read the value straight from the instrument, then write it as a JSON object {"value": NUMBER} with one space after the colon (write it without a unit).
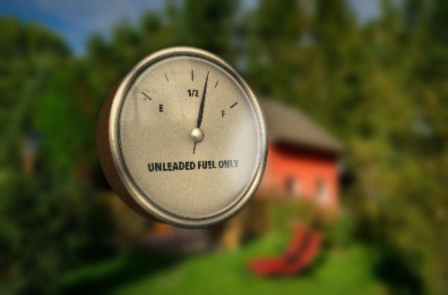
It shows {"value": 0.625}
